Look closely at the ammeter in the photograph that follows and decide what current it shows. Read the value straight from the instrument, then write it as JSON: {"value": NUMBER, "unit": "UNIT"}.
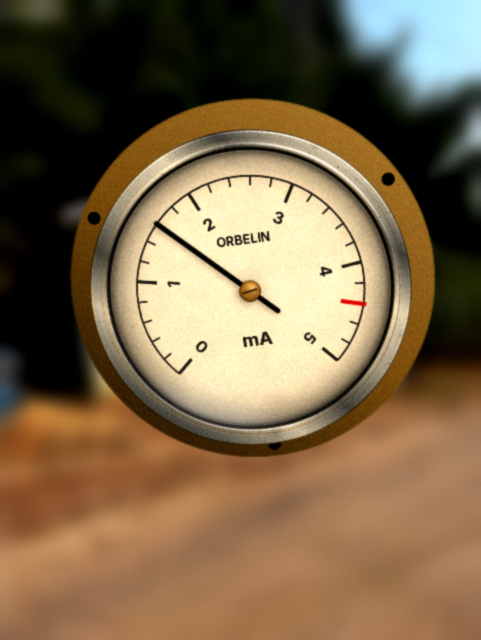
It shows {"value": 1.6, "unit": "mA"}
